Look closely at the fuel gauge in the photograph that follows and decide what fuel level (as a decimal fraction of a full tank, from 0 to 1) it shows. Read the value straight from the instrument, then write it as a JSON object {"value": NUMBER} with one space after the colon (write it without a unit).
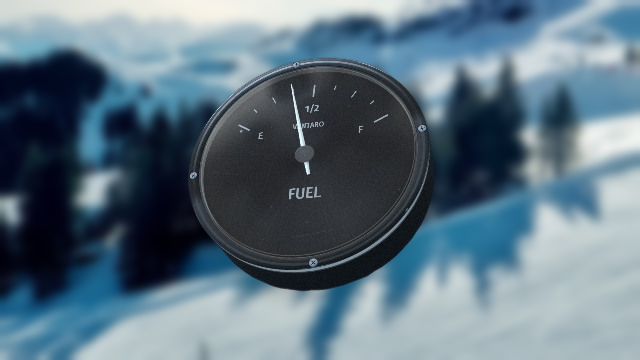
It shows {"value": 0.375}
